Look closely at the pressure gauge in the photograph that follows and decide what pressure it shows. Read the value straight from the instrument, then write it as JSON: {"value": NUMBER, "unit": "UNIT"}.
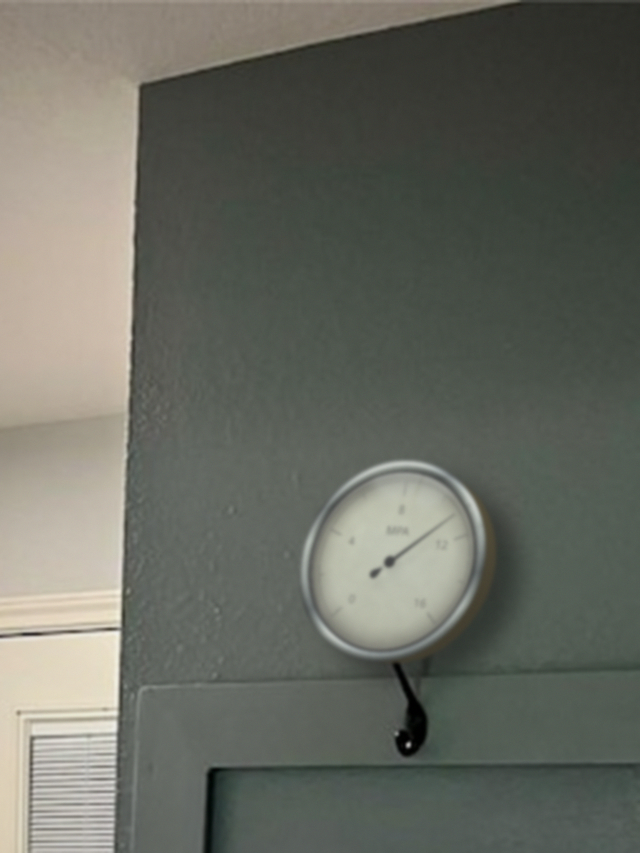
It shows {"value": 11, "unit": "MPa"}
